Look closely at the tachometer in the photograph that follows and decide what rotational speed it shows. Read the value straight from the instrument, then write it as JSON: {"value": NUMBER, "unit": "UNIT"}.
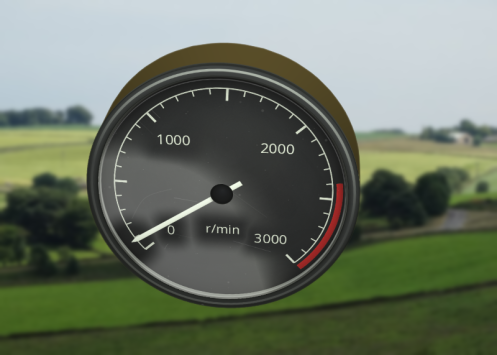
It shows {"value": 100, "unit": "rpm"}
